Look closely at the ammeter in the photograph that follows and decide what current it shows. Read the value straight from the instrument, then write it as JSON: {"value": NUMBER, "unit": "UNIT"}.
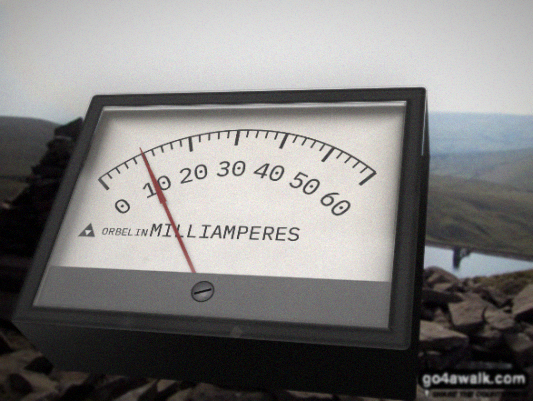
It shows {"value": 10, "unit": "mA"}
